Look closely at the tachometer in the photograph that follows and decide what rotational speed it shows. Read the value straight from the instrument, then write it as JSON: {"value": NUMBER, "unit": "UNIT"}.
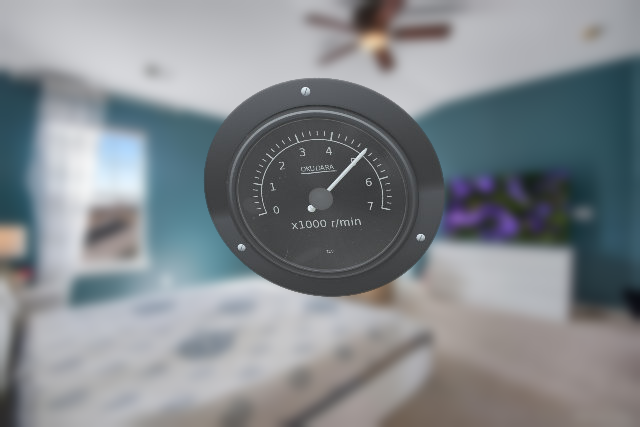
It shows {"value": 5000, "unit": "rpm"}
